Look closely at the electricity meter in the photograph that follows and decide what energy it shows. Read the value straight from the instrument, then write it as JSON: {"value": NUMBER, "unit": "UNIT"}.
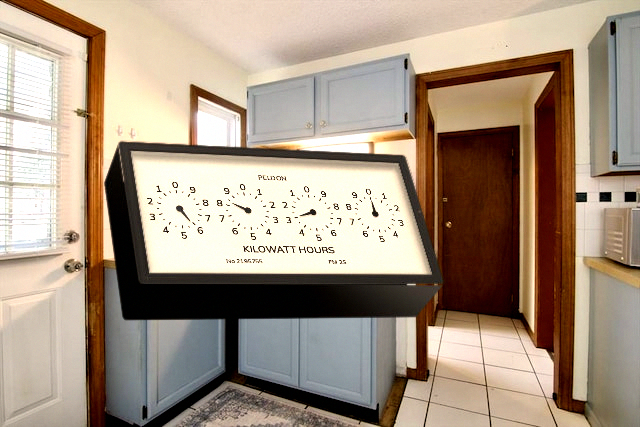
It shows {"value": 5830, "unit": "kWh"}
